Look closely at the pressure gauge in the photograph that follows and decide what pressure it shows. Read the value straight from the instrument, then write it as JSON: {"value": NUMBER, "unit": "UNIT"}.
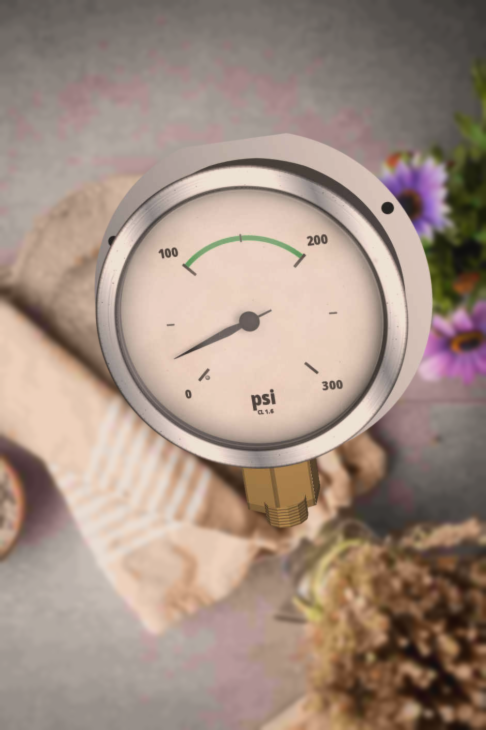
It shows {"value": 25, "unit": "psi"}
